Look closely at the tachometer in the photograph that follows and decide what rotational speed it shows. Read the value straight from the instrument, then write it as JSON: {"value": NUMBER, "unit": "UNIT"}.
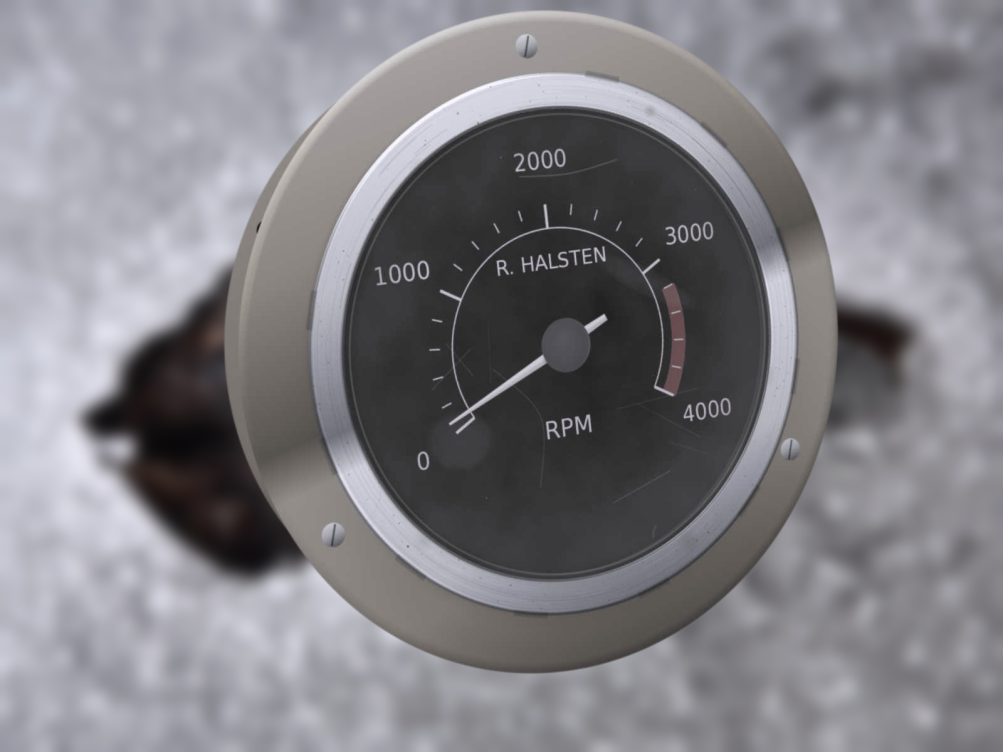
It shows {"value": 100, "unit": "rpm"}
